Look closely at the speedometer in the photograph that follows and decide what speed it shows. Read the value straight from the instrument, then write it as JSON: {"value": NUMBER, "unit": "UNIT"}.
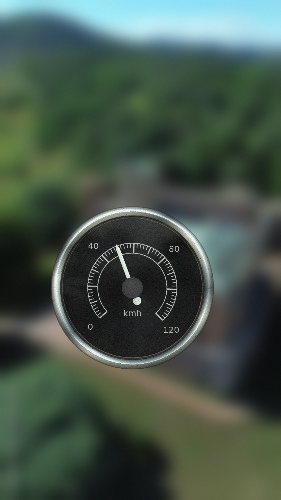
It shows {"value": 50, "unit": "km/h"}
